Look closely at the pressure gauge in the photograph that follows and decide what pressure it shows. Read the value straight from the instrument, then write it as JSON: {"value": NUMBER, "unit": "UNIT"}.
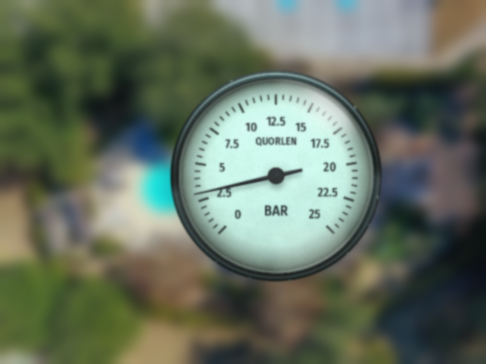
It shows {"value": 3, "unit": "bar"}
